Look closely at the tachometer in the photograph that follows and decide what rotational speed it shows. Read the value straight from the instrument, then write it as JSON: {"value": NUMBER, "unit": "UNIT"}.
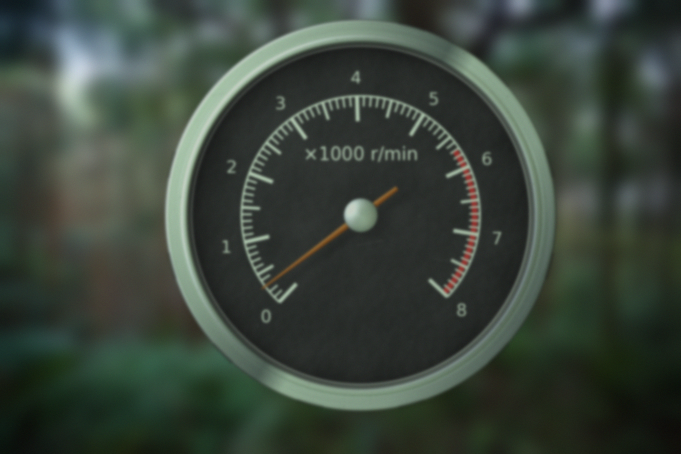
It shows {"value": 300, "unit": "rpm"}
